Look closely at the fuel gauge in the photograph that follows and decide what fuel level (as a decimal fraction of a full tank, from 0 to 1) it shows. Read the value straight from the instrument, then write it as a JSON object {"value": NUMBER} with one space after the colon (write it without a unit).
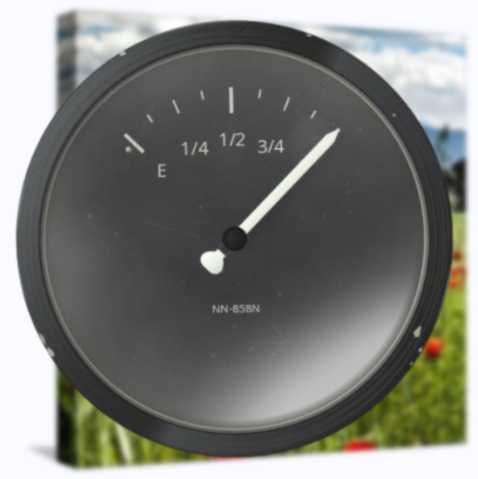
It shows {"value": 1}
